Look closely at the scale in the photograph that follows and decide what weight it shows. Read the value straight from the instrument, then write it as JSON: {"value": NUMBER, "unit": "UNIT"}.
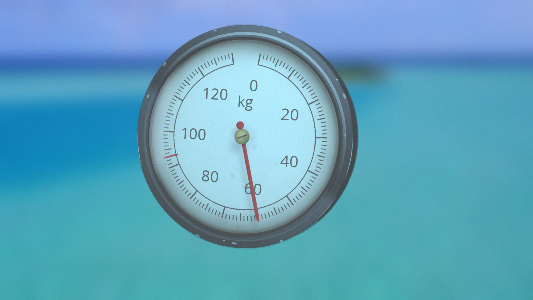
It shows {"value": 60, "unit": "kg"}
